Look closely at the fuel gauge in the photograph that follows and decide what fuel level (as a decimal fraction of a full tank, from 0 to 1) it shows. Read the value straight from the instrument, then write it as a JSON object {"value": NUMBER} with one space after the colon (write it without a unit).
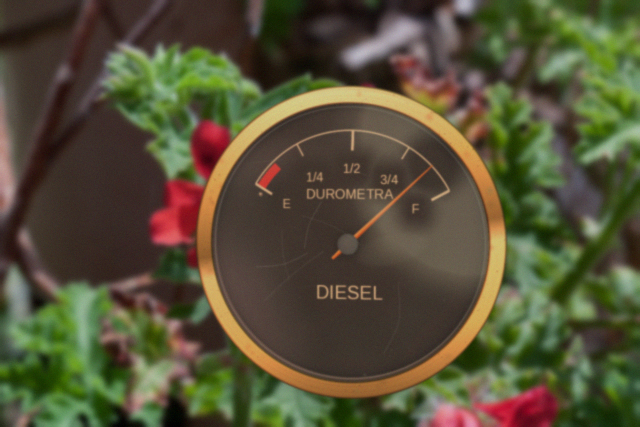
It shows {"value": 0.875}
